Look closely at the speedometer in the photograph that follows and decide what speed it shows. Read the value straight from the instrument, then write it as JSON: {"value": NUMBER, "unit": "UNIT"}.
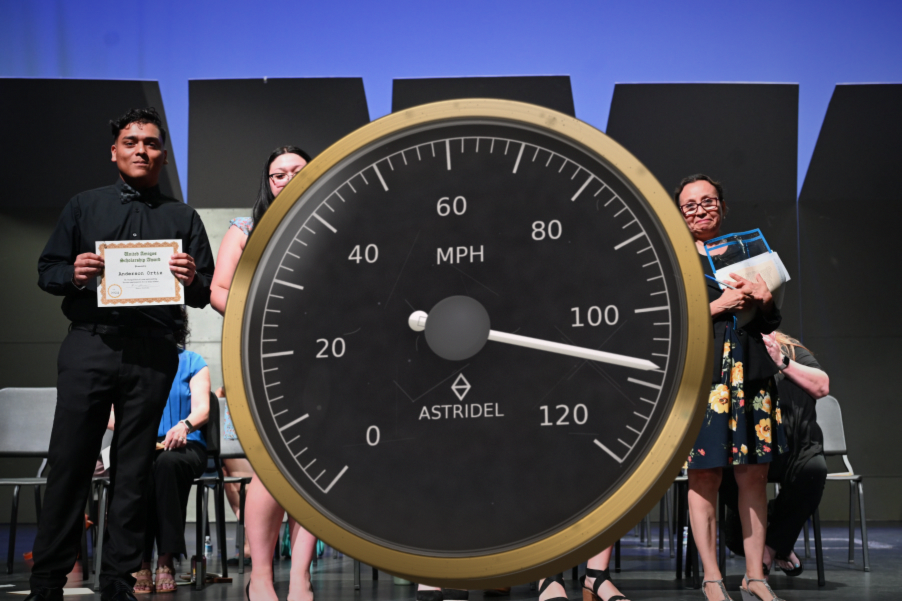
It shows {"value": 108, "unit": "mph"}
